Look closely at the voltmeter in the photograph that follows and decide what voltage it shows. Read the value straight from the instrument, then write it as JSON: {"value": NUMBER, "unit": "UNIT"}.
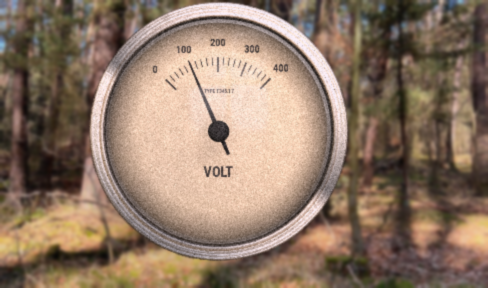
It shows {"value": 100, "unit": "V"}
